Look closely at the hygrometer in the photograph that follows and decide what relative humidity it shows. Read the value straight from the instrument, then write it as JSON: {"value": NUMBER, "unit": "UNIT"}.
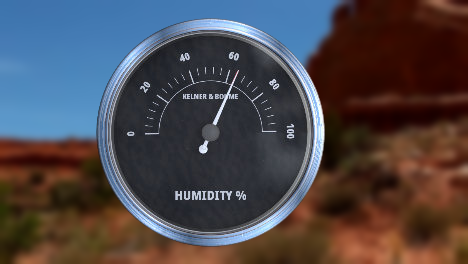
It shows {"value": 64, "unit": "%"}
